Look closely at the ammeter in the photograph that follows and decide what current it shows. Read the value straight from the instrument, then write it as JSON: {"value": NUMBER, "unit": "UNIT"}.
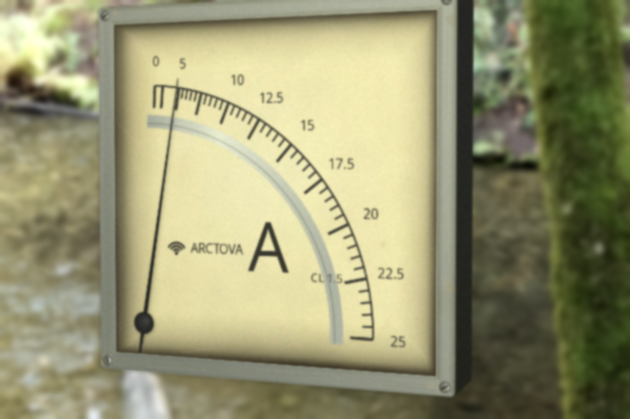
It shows {"value": 5, "unit": "A"}
